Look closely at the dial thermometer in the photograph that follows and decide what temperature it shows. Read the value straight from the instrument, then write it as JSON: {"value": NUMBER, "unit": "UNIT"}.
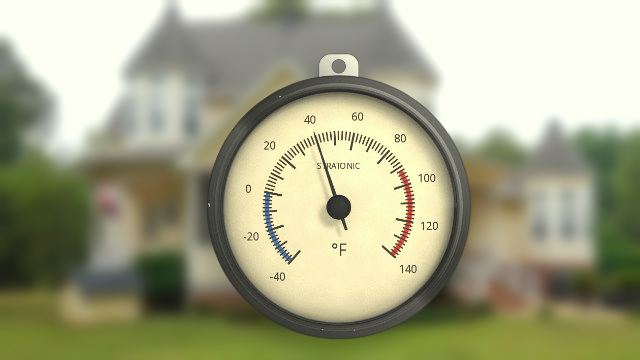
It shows {"value": 40, "unit": "°F"}
